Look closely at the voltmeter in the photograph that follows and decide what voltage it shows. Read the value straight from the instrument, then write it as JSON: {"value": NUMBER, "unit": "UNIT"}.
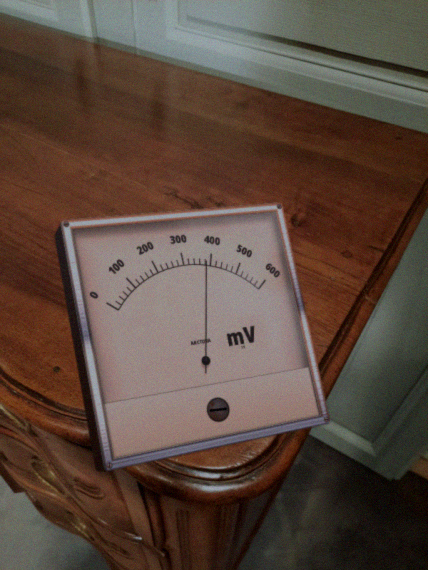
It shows {"value": 380, "unit": "mV"}
